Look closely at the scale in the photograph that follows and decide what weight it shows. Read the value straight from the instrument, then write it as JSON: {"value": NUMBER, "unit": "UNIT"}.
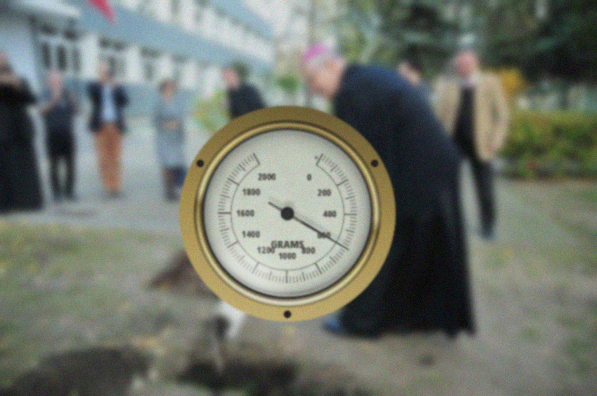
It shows {"value": 600, "unit": "g"}
